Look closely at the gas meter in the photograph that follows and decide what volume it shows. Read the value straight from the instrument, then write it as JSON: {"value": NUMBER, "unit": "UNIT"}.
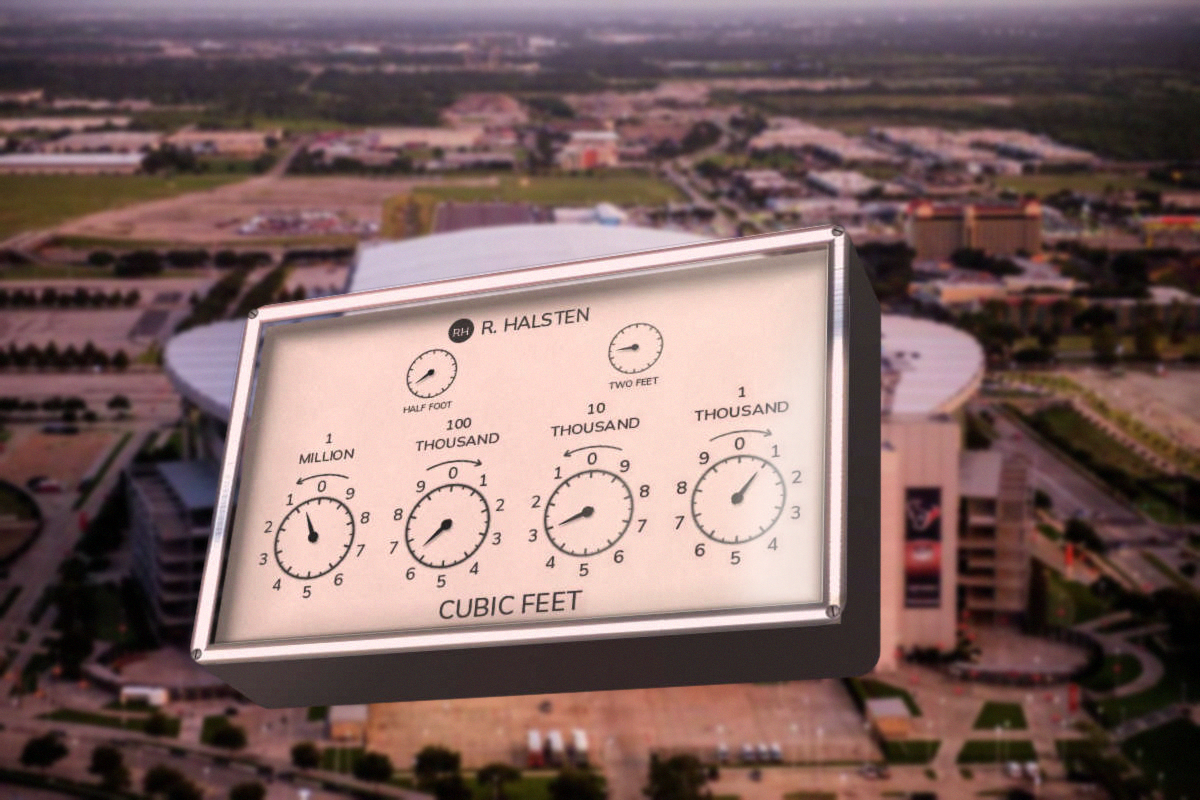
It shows {"value": 63100, "unit": "ft³"}
